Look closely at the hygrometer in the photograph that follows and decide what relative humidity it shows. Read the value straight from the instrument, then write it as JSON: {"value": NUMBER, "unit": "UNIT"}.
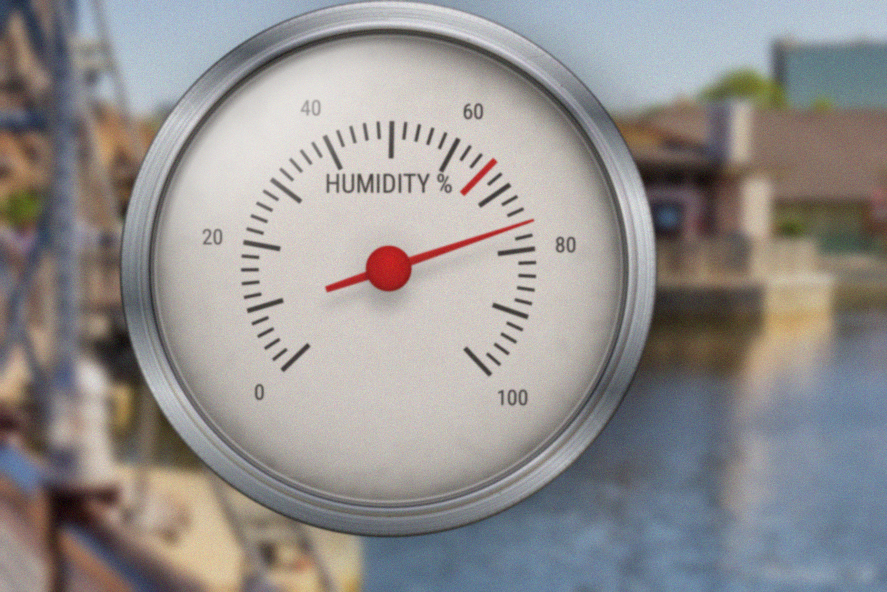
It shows {"value": 76, "unit": "%"}
